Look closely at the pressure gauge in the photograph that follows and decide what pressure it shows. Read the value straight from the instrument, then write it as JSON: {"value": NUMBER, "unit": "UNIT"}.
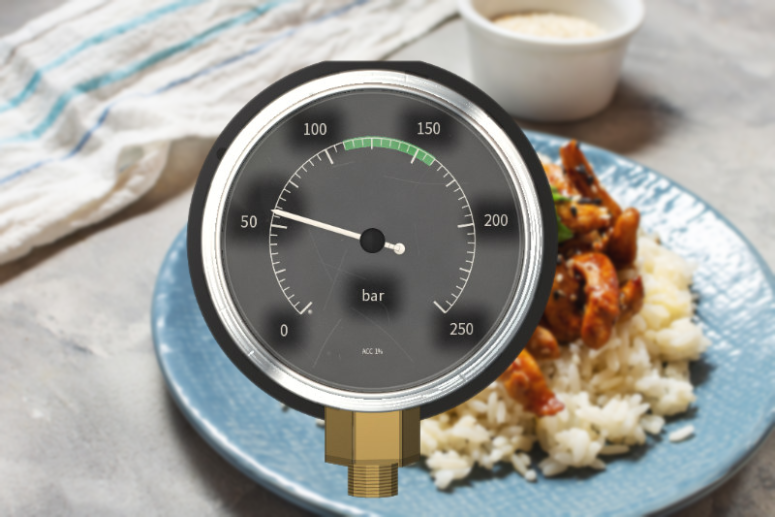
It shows {"value": 57.5, "unit": "bar"}
